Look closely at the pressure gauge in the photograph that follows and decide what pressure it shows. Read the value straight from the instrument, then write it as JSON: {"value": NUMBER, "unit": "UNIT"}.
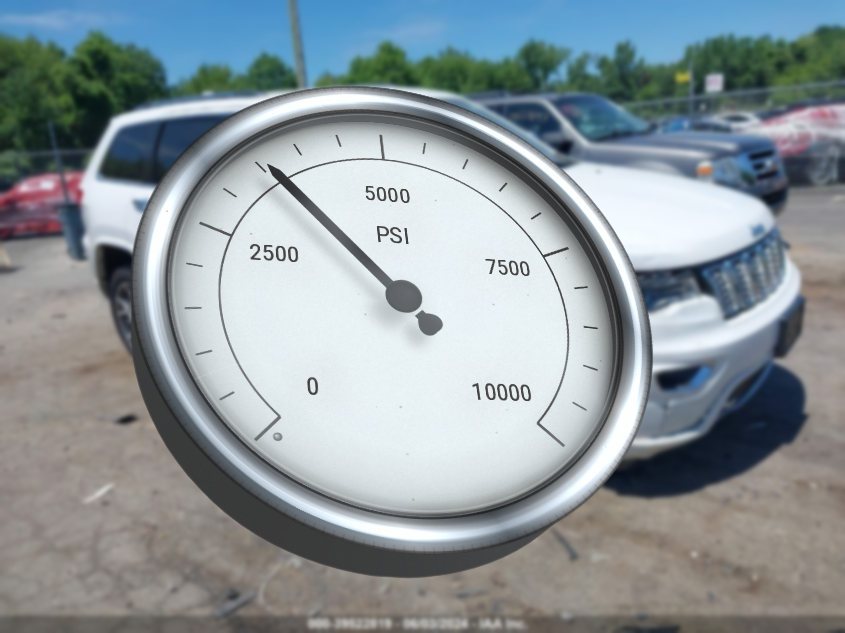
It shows {"value": 3500, "unit": "psi"}
